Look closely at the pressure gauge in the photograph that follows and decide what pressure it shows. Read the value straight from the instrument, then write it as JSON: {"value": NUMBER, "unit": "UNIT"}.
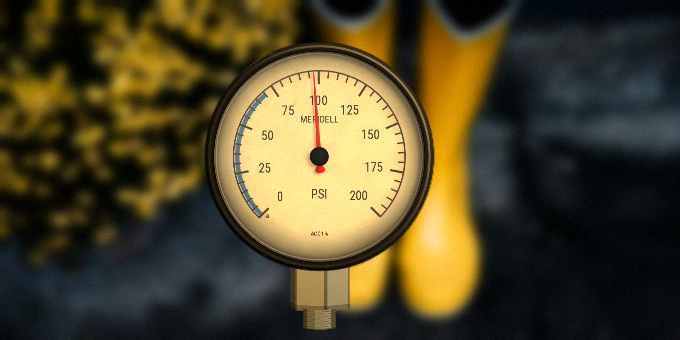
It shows {"value": 97.5, "unit": "psi"}
